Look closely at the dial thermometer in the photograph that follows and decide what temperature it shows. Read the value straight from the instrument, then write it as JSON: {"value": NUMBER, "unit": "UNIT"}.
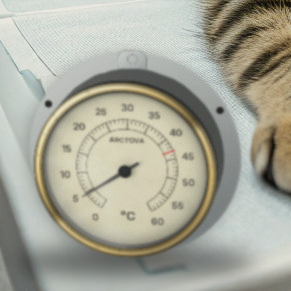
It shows {"value": 5, "unit": "°C"}
